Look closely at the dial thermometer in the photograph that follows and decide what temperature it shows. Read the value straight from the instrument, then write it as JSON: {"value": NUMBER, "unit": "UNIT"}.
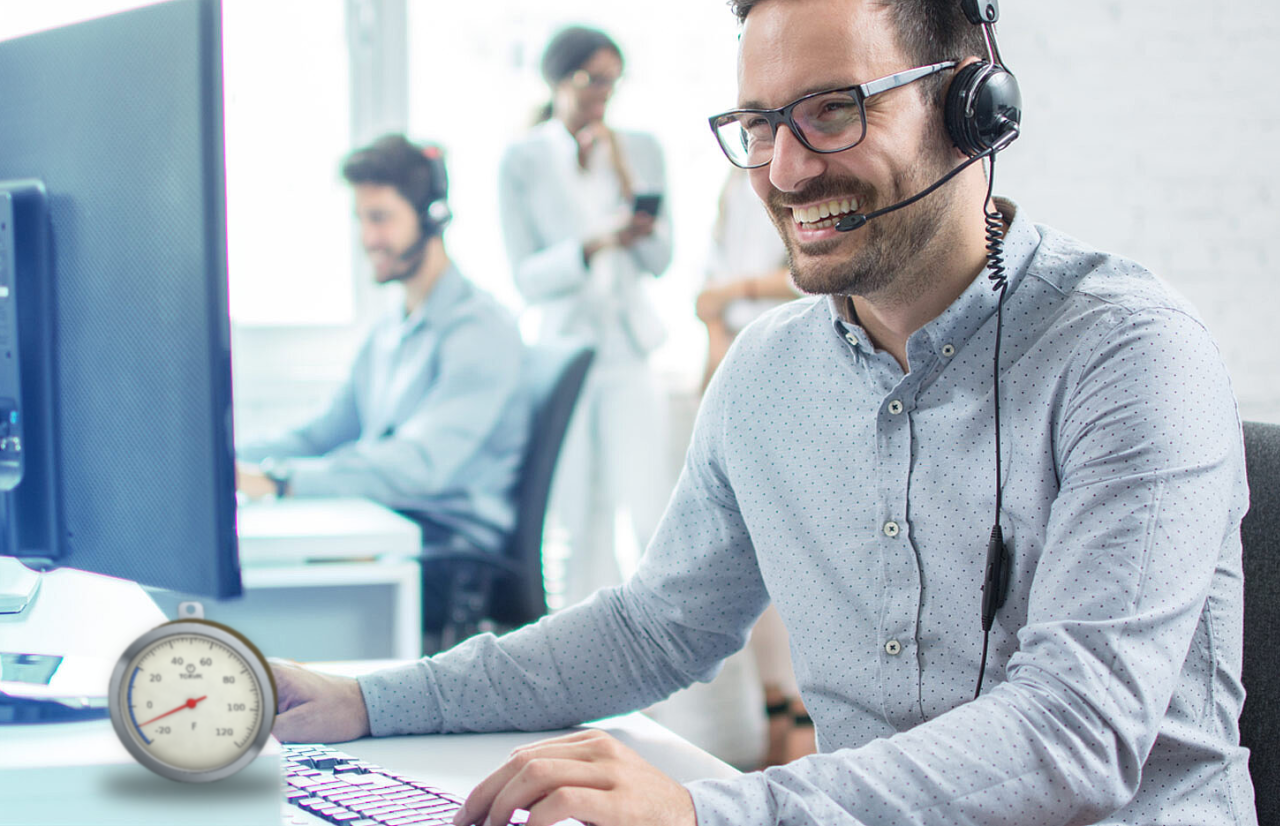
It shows {"value": -10, "unit": "°F"}
